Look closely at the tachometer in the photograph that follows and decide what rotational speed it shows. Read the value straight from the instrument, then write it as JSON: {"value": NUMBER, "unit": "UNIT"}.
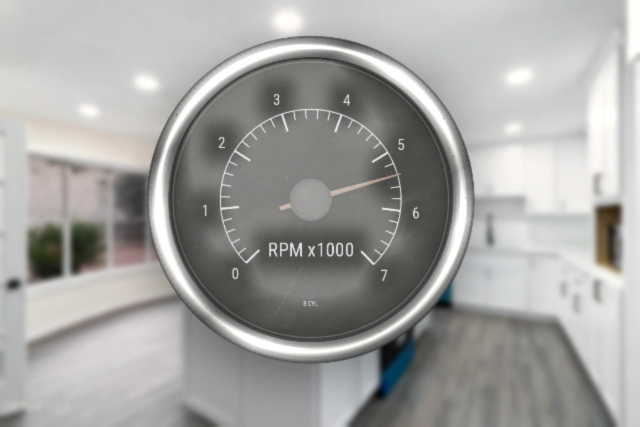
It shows {"value": 5400, "unit": "rpm"}
